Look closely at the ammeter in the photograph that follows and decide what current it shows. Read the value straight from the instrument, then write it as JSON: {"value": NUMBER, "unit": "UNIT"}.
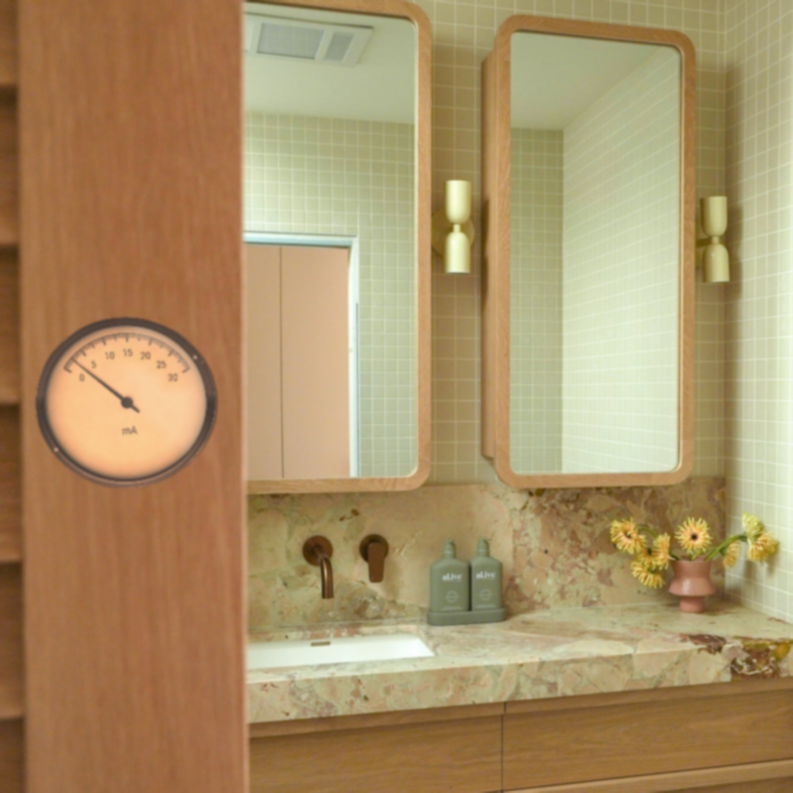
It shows {"value": 2.5, "unit": "mA"}
